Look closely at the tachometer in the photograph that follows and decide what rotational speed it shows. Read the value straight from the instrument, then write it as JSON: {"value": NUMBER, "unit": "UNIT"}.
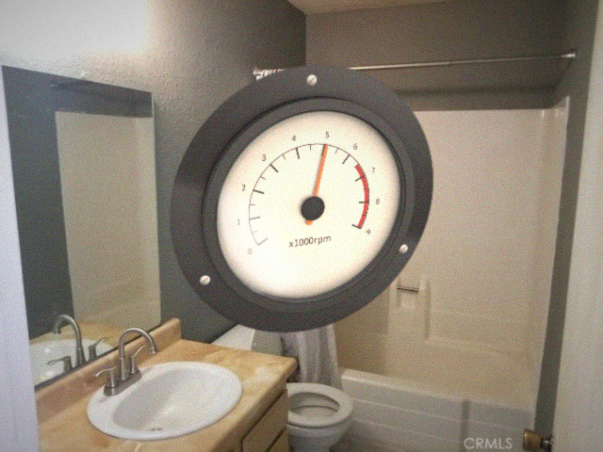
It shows {"value": 5000, "unit": "rpm"}
